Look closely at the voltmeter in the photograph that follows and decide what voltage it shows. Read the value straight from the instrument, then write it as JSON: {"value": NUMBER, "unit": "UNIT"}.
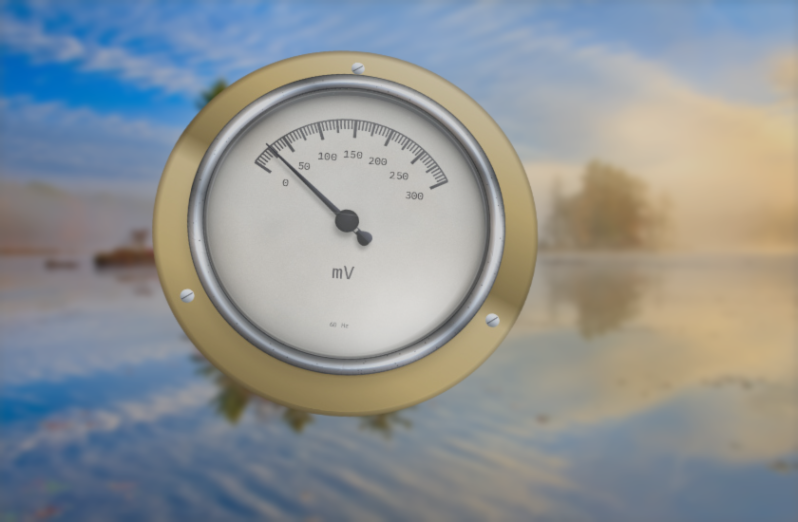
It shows {"value": 25, "unit": "mV"}
